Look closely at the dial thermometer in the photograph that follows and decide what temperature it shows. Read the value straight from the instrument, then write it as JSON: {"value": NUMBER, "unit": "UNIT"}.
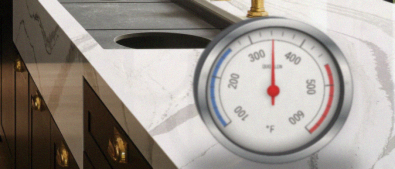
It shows {"value": 340, "unit": "°F"}
